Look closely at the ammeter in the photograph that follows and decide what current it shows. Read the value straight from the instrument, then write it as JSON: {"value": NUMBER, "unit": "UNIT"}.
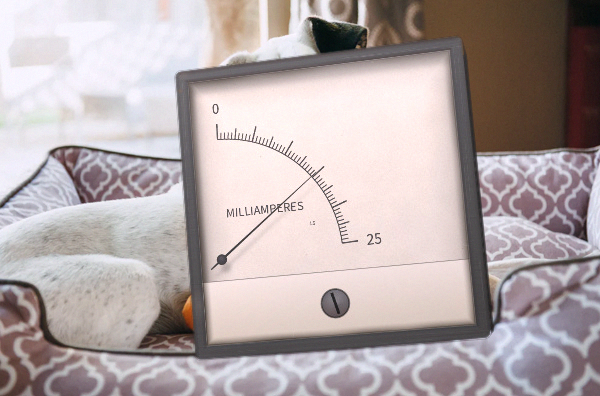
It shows {"value": 15, "unit": "mA"}
